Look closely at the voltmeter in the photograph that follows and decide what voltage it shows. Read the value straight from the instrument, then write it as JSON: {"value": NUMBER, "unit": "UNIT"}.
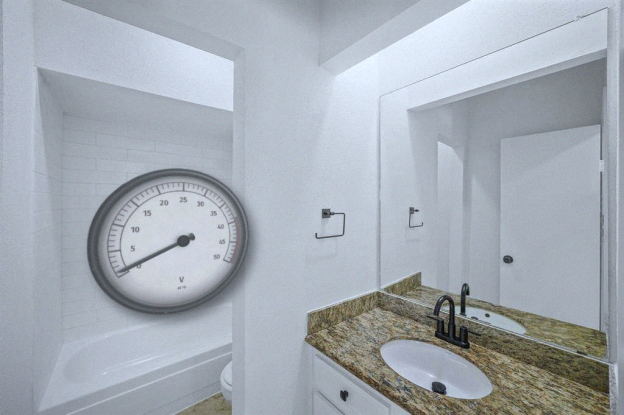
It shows {"value": 1, "unit": "V"}
